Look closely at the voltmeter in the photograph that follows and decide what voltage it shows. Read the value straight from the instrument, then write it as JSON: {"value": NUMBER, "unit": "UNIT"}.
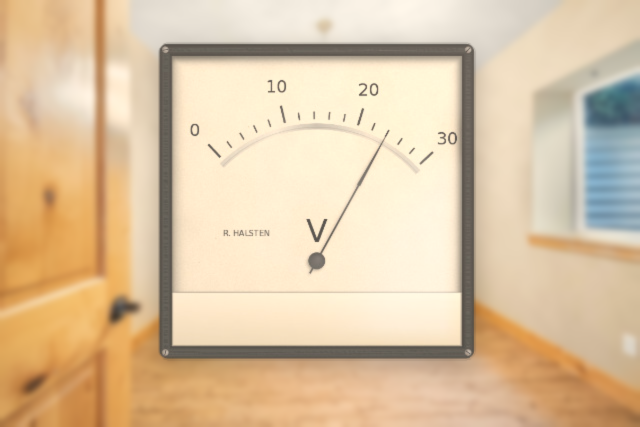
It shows {"value": 24, "unit": "V"}
